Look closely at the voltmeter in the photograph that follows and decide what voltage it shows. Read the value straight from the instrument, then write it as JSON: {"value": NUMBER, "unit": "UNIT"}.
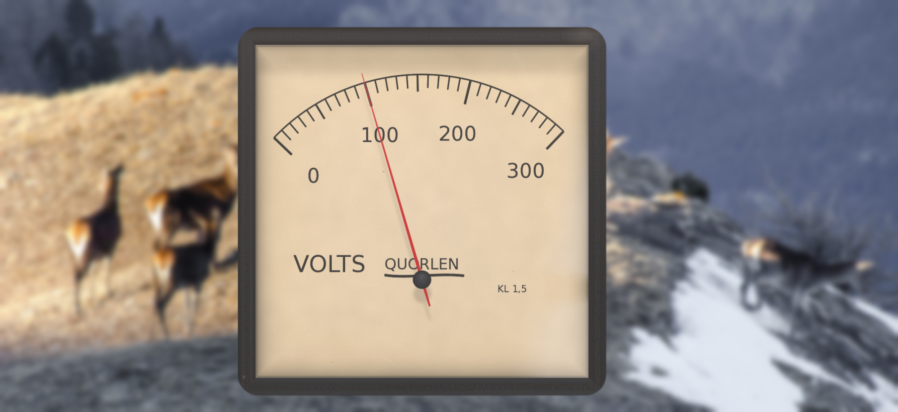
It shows {"value": 100, "unit": "V"}
